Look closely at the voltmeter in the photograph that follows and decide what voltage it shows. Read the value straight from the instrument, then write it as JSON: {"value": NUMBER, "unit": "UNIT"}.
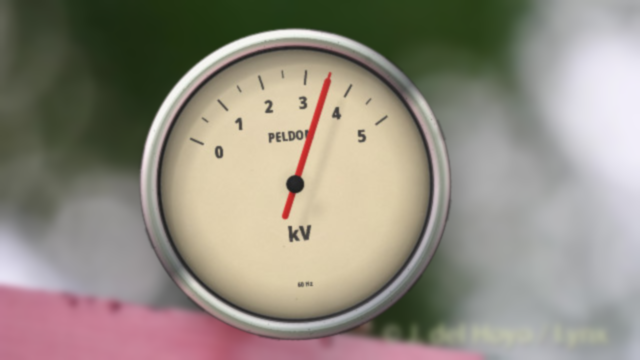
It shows {"value": 3.5, "unit": "kV"}
